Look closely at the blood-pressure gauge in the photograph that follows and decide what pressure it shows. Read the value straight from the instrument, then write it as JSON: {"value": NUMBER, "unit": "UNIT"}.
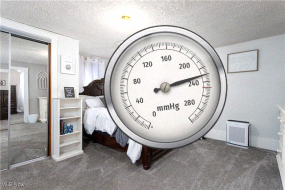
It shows {"value": 230, "unit": "mmHg"}
